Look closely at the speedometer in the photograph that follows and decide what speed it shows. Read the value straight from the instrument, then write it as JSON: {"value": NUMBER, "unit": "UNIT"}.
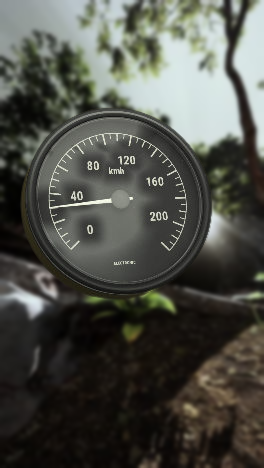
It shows {"value": 30, "unit": "km/h"}
